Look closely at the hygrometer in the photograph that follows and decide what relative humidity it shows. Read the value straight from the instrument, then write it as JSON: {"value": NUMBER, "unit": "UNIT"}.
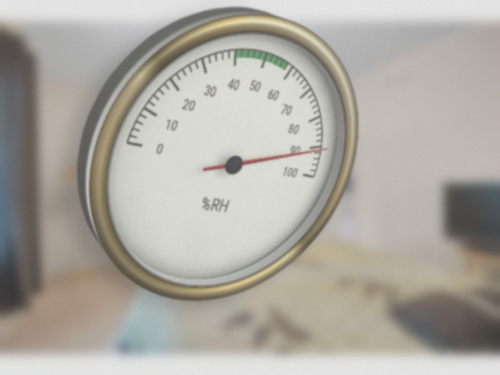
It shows {"value": 90, "unit": "%"}
